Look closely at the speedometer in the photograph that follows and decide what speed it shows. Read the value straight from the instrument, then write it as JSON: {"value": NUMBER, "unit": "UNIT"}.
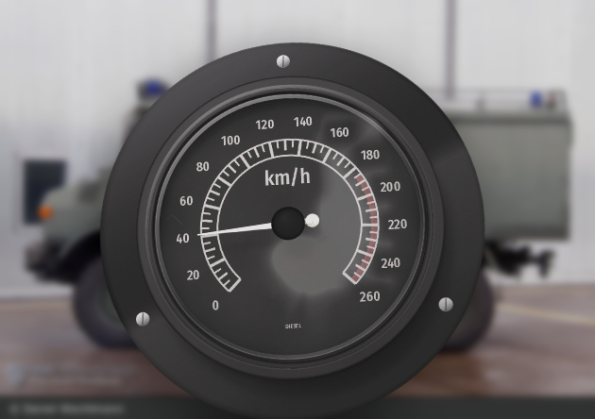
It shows {"value": 40, "unit": "km/h"}
